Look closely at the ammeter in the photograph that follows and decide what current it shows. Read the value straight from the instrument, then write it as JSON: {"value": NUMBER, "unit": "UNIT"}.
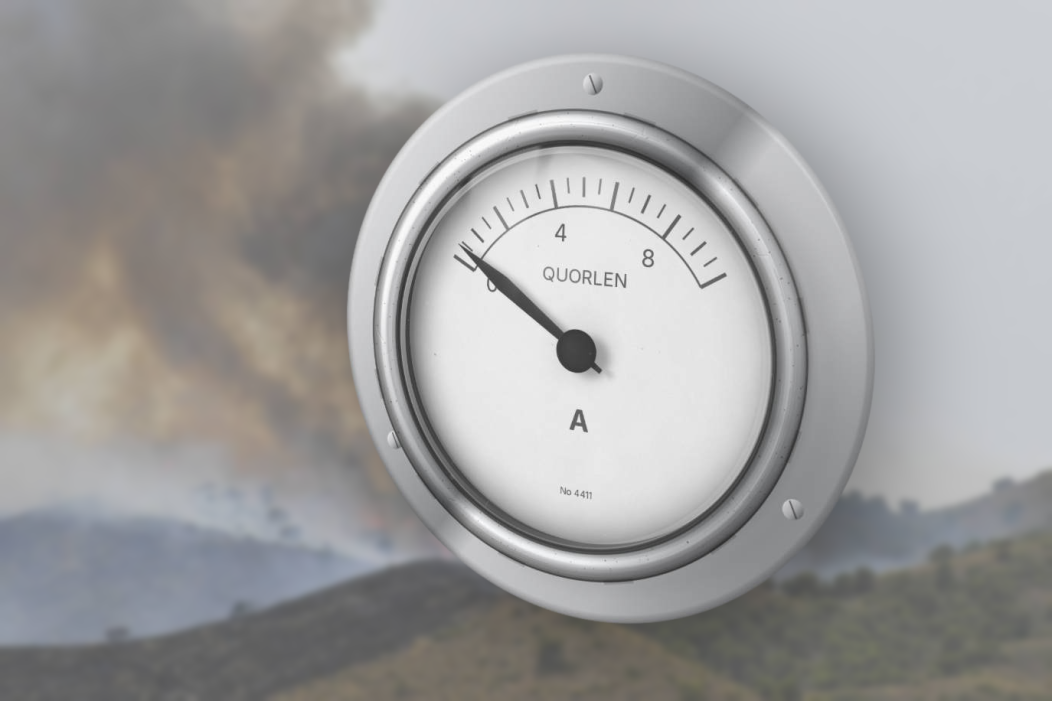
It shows {"value": 0.5, "unit": "A"}
